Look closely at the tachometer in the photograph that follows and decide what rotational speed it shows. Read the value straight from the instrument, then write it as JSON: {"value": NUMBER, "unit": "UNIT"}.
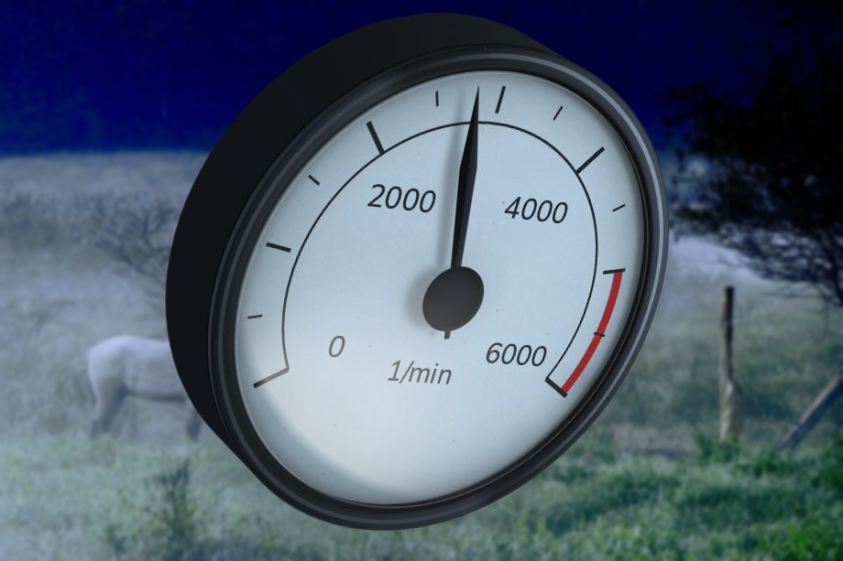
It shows {"value": 2750, "unit": "rpm"}
